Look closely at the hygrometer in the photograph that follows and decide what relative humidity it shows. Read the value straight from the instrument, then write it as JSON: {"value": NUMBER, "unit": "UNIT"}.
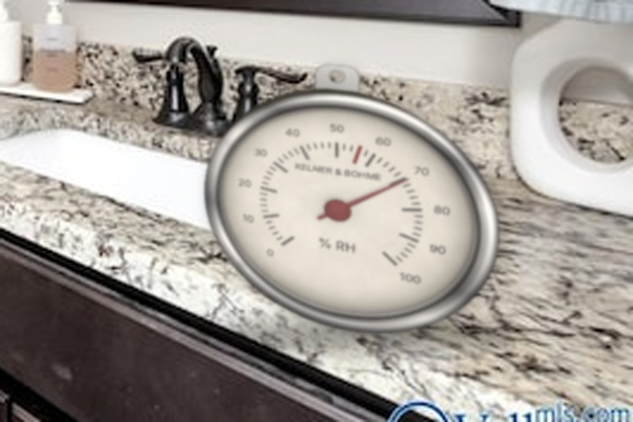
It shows {"value": 70, "unit": "%"}
